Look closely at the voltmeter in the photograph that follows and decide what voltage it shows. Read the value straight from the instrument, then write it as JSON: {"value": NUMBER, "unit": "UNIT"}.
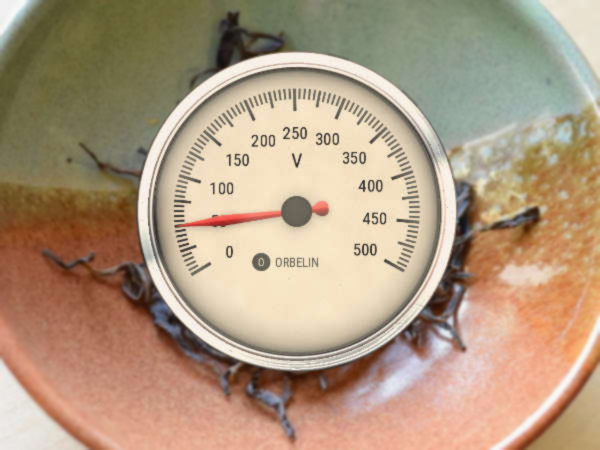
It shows {"value": 50, "unit": "V"}
